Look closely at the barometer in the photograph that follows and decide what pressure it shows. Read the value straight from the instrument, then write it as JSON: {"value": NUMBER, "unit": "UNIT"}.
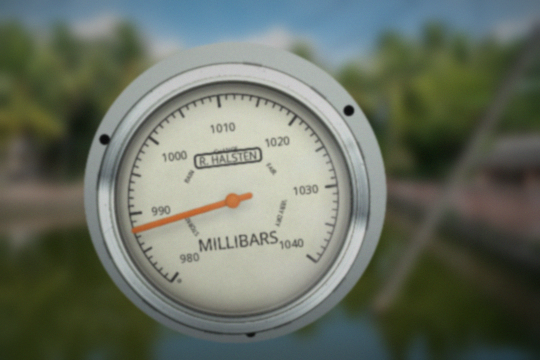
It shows {"value": 988, "unit": "mbar"}
